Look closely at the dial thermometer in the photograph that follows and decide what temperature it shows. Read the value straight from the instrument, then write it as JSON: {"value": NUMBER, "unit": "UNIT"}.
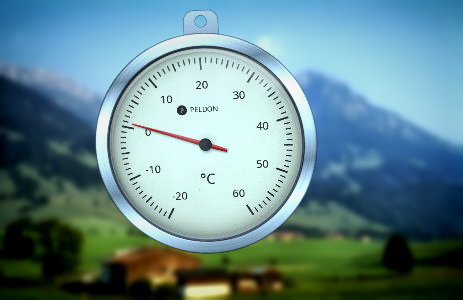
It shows {"value": 1, "unit": "°C"}
